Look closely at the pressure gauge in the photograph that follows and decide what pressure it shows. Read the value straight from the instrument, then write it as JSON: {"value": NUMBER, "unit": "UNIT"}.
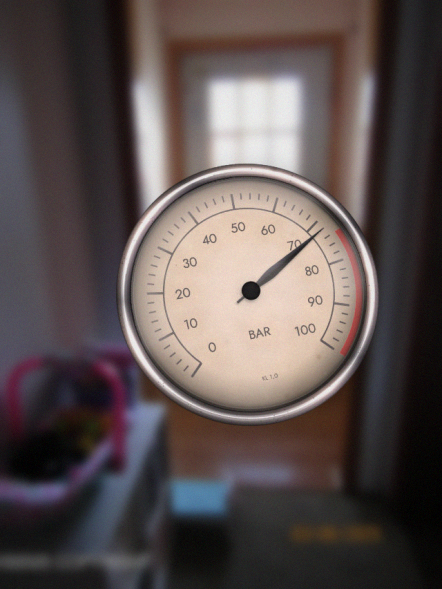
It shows {"value": 72, "unit": "bar"}
